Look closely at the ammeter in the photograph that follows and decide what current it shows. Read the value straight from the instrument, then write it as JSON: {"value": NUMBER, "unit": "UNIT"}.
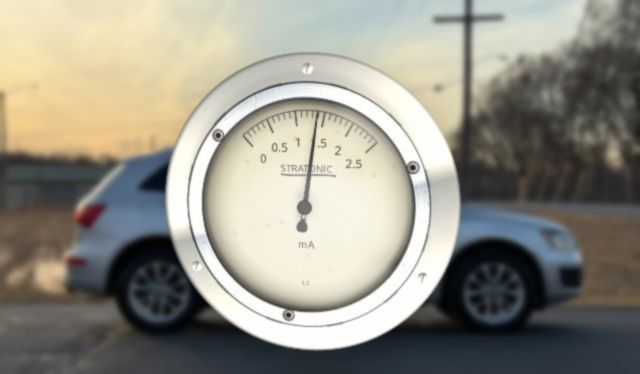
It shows {"value": 1.4, "unit": "mA"}
